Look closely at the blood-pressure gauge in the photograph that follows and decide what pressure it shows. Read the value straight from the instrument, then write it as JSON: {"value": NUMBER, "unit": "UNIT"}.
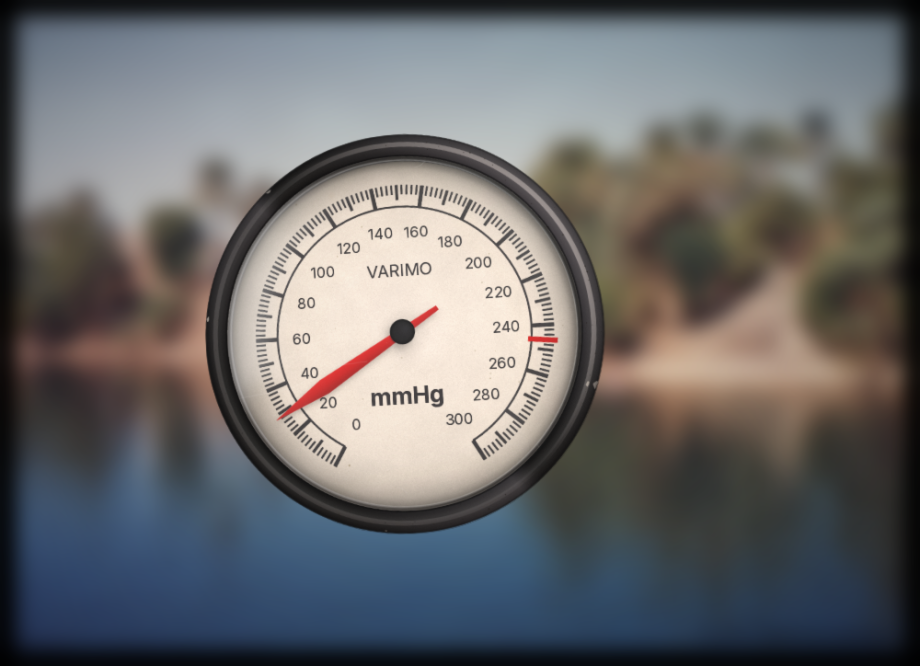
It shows {"value": 28, "unit": "mmHg"}
